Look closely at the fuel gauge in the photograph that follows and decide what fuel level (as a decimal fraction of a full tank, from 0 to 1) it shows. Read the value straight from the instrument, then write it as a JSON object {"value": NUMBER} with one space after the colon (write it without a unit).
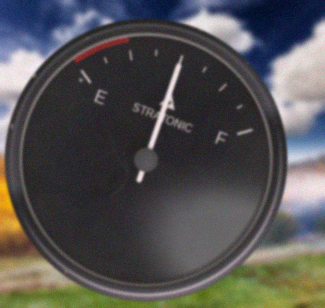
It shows {"value": 0.5}
